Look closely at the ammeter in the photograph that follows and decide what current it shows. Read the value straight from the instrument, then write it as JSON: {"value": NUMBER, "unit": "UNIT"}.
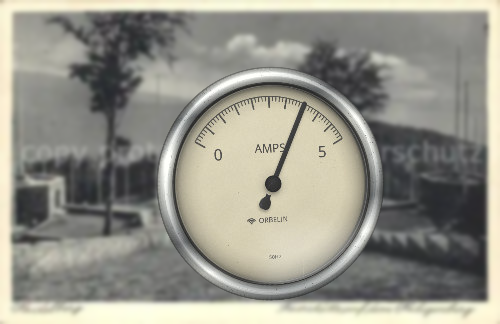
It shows {"value": 3.5, "unit": "A"}
